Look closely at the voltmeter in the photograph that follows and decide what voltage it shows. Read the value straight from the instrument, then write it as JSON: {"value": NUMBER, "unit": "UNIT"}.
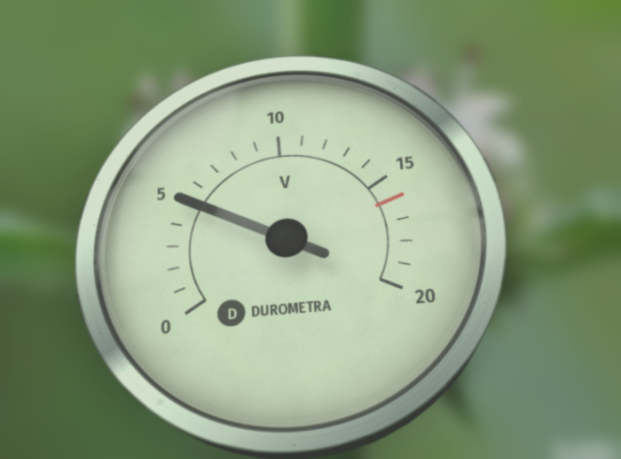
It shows {"value": 5, "unit": "V"}
